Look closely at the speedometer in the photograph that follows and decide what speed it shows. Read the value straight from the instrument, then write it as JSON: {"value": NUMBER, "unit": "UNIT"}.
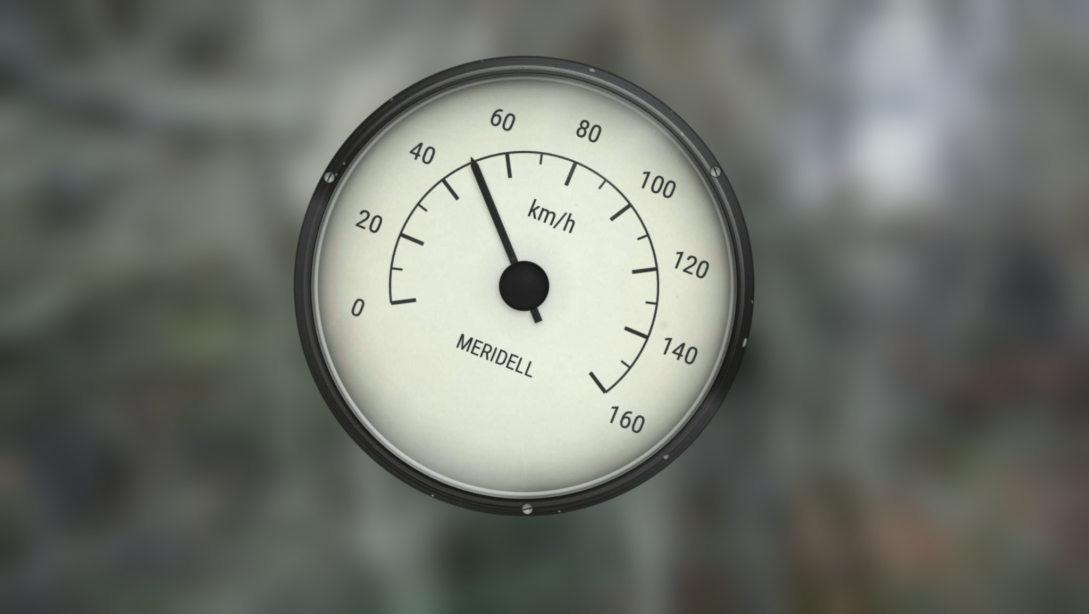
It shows {"value": 50, "unit": "km/h"}
